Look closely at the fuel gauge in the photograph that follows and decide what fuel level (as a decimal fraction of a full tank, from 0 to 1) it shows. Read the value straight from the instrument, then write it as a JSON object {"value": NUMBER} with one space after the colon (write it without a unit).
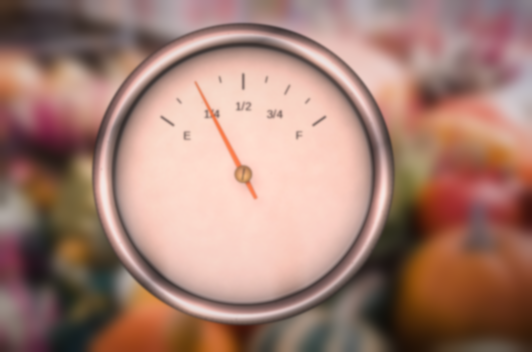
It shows {"value": 0.25}
